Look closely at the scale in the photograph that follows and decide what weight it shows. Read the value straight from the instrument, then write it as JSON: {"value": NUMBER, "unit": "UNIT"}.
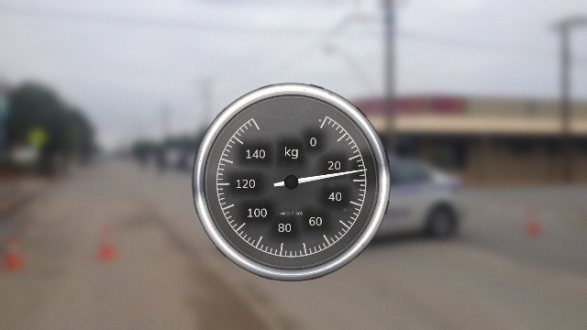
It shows {"value": 26, "unit": "kg"}
